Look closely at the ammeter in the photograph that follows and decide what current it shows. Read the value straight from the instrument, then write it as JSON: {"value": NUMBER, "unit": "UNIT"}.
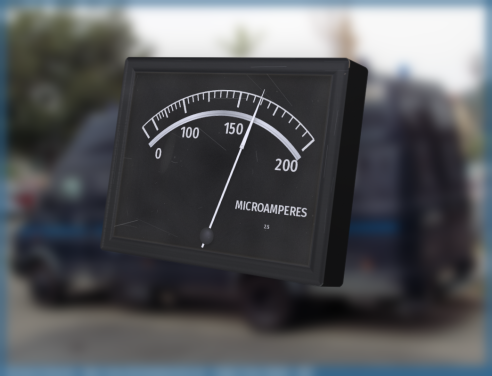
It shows {"value": 165, "unit": "µA"}
